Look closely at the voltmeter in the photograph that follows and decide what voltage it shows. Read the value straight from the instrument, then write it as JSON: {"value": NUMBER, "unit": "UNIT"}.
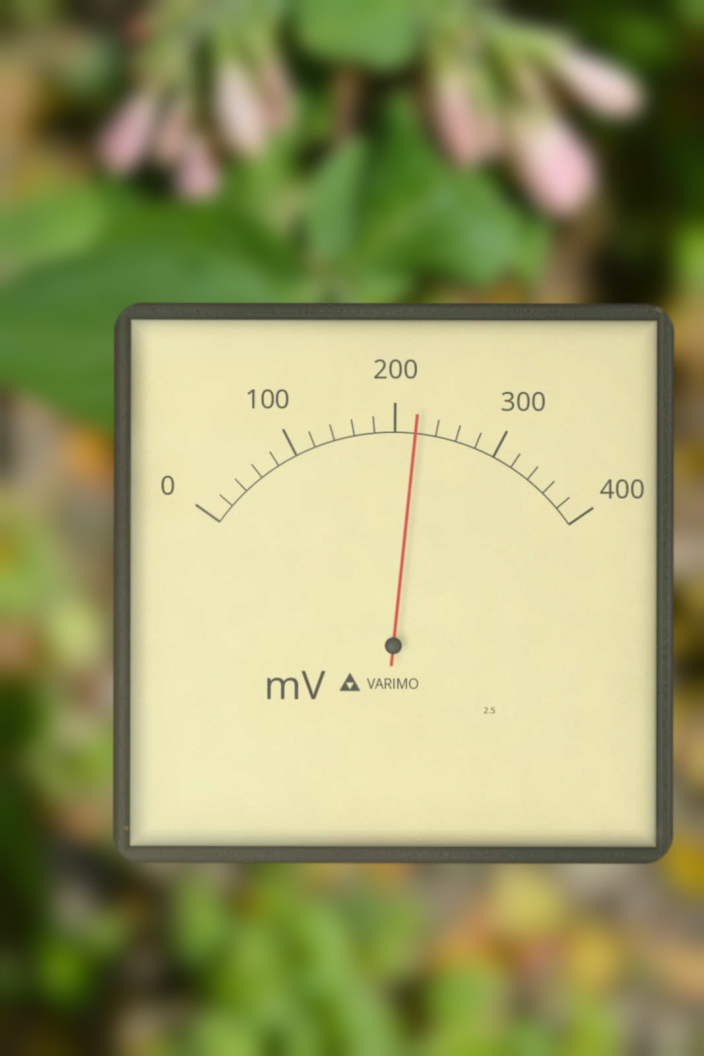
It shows {"value": 220, "unit": "mV"}
